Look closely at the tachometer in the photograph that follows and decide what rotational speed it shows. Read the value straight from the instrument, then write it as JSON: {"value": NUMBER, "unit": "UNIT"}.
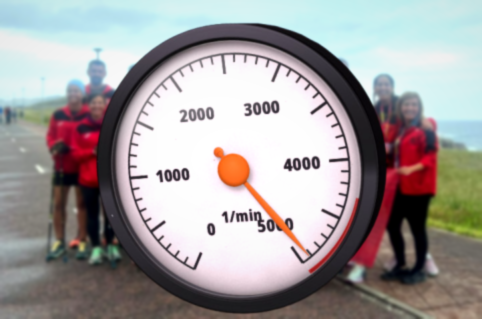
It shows {"value": 4900, "unit": "rpm"}
